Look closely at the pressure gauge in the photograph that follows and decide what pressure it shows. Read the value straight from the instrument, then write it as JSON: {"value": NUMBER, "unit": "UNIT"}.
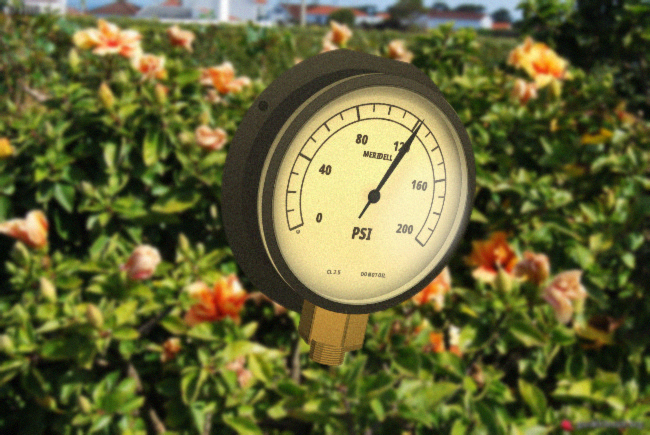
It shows {"value": 120, "unit": "psi"}
